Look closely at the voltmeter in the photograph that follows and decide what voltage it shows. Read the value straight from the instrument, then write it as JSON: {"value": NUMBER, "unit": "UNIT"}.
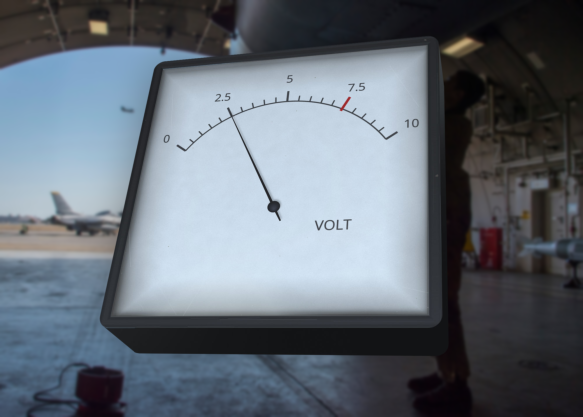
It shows {"value": 2.5, "unit": "V"}
